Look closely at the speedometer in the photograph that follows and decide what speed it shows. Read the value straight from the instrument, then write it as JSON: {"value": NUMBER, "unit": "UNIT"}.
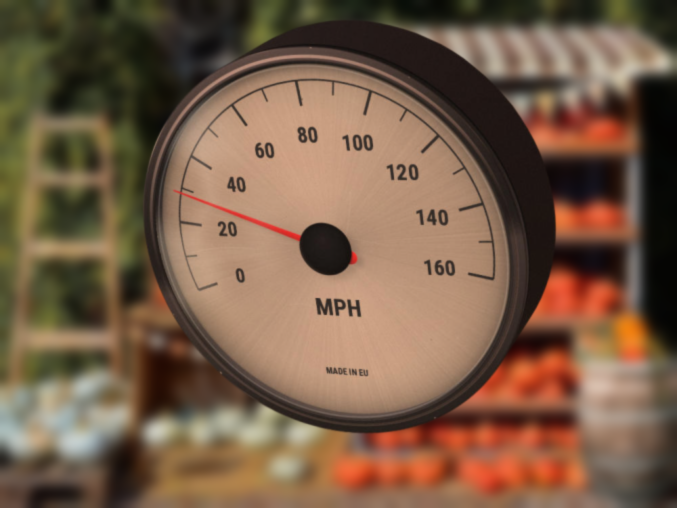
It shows {"value": 30, "unit": "mph"}
